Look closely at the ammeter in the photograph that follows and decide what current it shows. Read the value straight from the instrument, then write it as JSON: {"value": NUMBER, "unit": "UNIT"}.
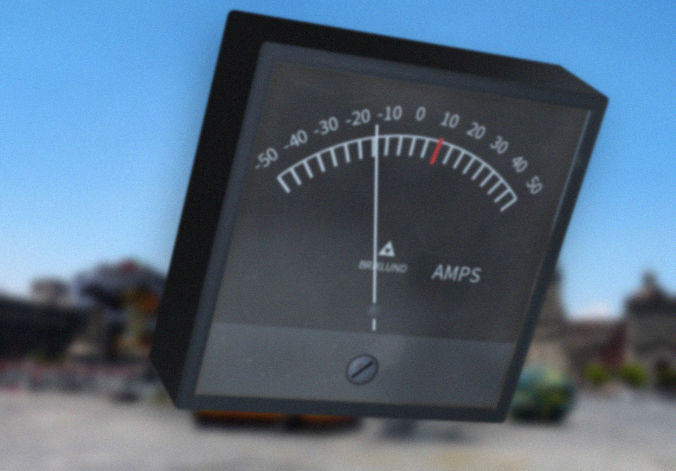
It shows {"value": -15, "unit": "A"}
